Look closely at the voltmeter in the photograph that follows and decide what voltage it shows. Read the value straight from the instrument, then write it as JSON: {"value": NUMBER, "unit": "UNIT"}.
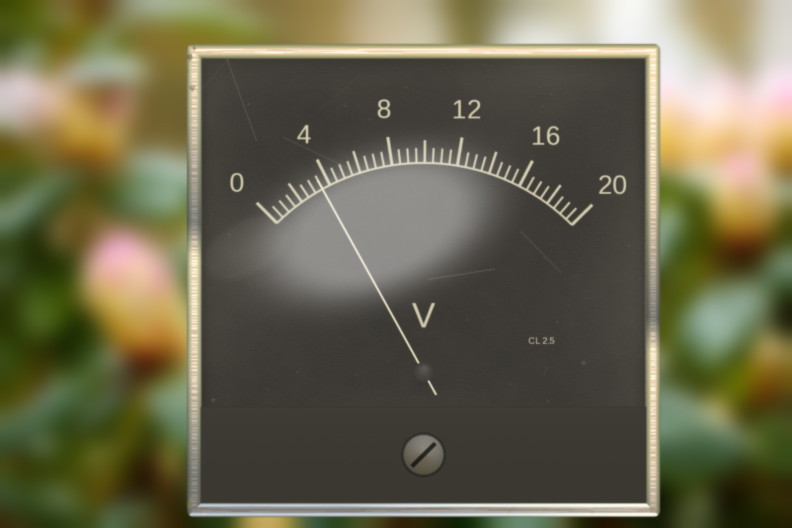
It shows {"value": 3.5, "unit": "V"}
